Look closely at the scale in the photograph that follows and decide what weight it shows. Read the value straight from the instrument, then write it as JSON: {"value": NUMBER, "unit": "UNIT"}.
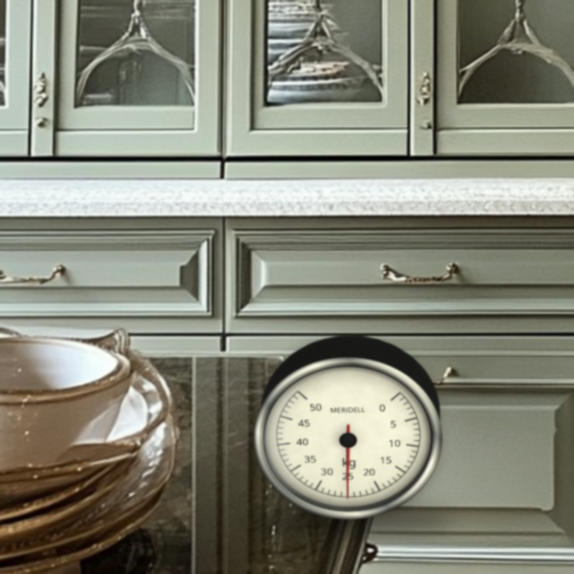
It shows {"value": 25, "unit": "kg"}
